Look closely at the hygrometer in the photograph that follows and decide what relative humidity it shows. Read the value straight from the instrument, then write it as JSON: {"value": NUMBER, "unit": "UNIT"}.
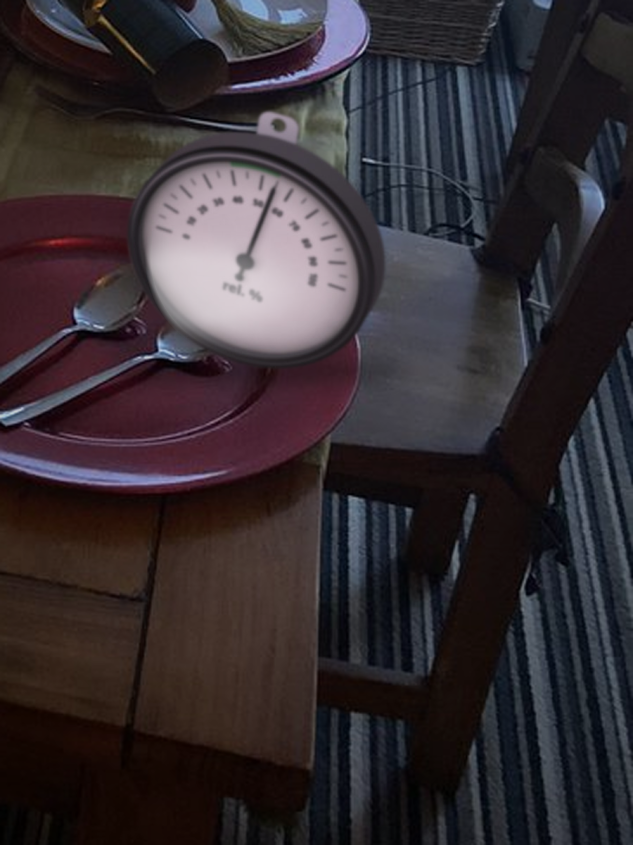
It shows {"value": 55, "unit": "%"}
